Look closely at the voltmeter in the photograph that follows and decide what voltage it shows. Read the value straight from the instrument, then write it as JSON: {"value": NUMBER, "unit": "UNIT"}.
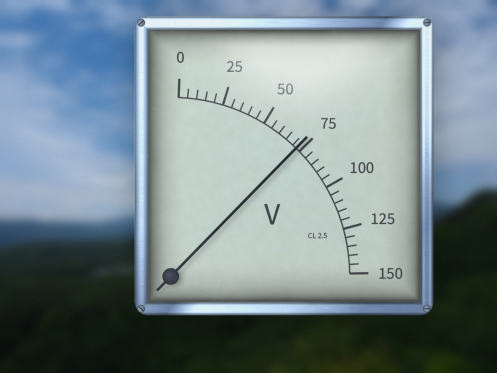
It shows {"value": 72.5, "unit": "V"}
